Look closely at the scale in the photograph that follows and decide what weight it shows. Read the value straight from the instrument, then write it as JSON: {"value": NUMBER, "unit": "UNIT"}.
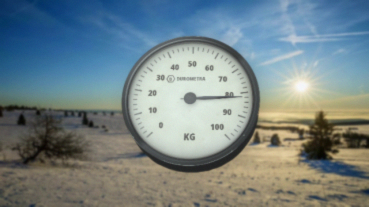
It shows {"value": 82, "unit": "kg"}
